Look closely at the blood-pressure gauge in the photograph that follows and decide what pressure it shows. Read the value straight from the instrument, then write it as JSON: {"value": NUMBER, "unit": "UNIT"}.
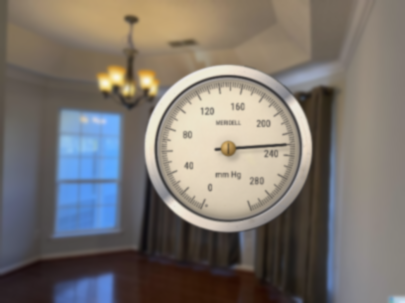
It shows {"value": 230, "unit": "mmHg"}
